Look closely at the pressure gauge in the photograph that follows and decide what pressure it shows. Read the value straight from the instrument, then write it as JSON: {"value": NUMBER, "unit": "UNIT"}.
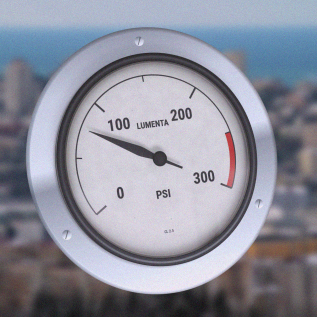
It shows {"value": 75, "unit": "psi"}
